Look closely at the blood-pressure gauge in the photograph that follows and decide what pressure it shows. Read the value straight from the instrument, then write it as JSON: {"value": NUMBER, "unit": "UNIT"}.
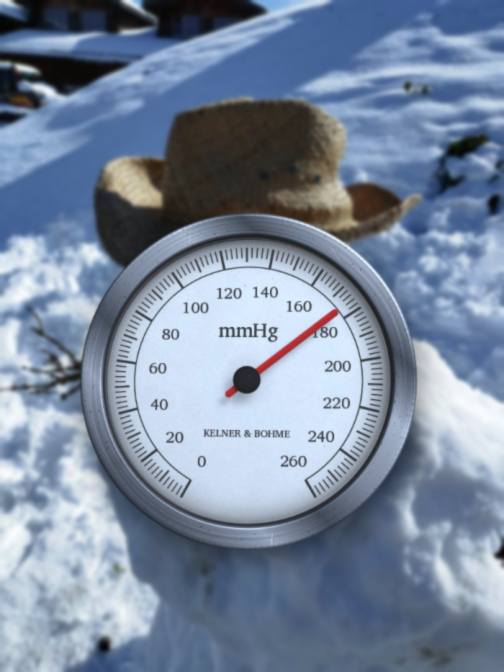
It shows {"value": 176, "unit": "mmHg"}
